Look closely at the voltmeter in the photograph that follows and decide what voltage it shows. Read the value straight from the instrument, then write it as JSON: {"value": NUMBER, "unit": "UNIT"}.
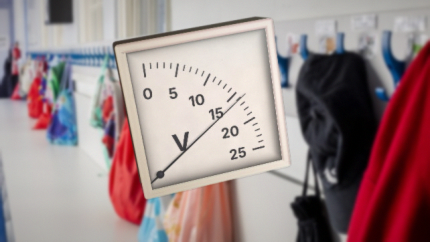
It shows {"value": 16, "unit": "V"}
